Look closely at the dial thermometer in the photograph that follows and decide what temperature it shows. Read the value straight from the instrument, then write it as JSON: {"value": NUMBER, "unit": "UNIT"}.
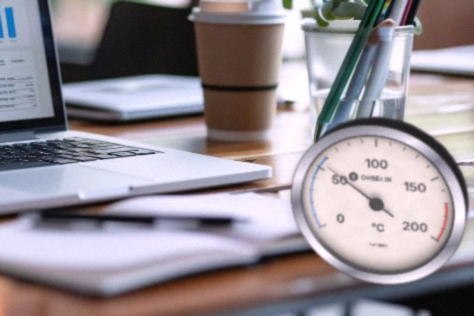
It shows {"value": 55, "unit": "°C"}
